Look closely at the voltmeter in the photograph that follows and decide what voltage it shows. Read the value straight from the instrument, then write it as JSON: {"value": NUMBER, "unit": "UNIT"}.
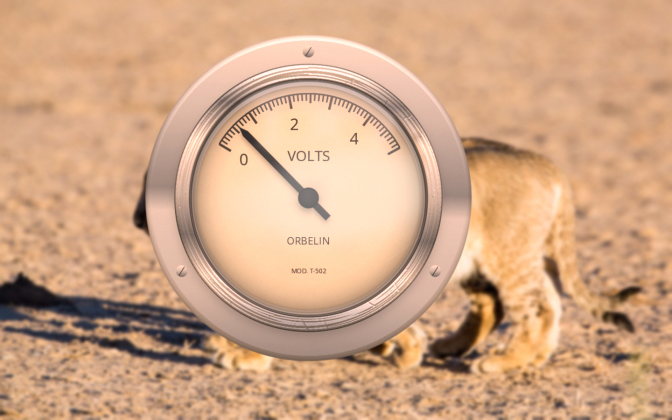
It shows {"value": 0.6, "unit": "V"}
